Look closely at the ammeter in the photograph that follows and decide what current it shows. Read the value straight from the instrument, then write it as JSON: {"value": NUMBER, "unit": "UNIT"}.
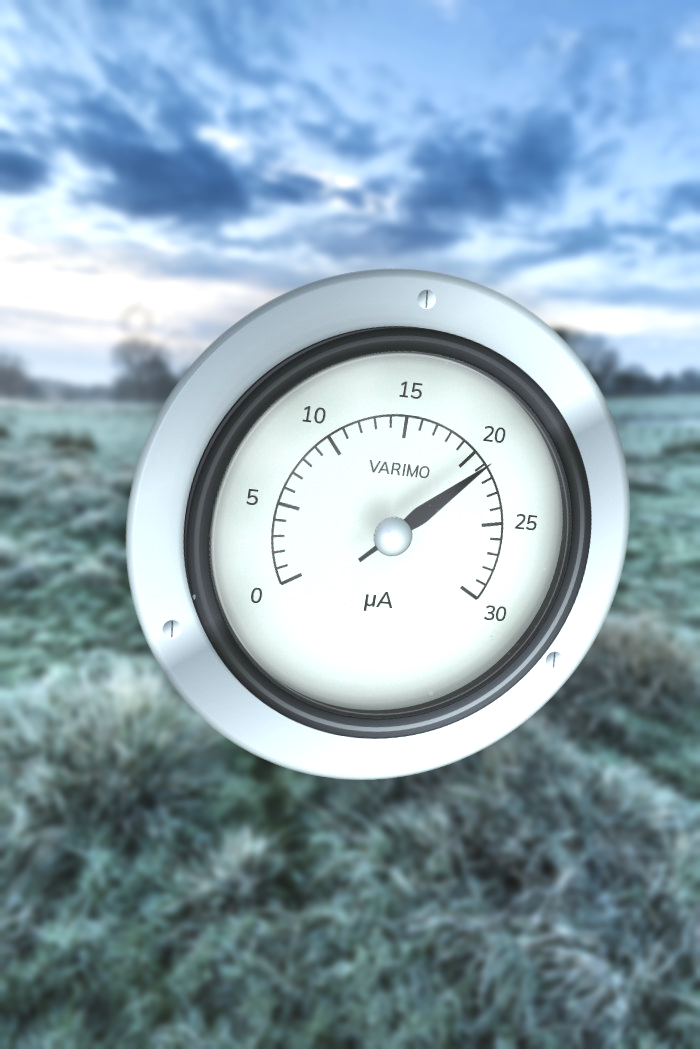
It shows {"value": 21, "unit": "µA"}
